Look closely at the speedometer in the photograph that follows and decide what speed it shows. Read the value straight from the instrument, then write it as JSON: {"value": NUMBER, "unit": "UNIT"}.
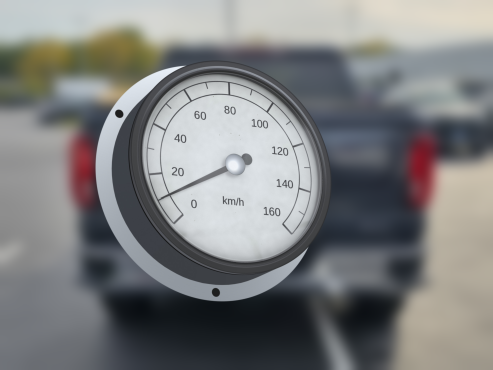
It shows {"value": 10, "unit": "km/h"}
